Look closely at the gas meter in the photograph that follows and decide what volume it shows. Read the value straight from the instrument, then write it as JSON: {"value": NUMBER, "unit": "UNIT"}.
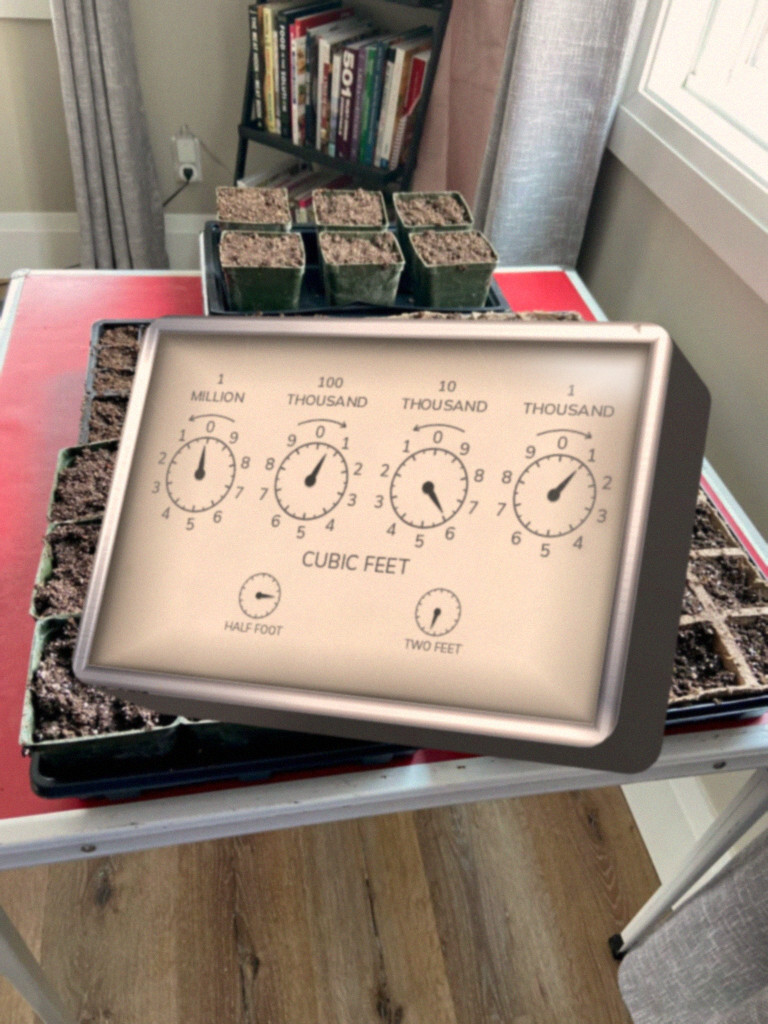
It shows {"value": 6100, "unit": "ft³"}
